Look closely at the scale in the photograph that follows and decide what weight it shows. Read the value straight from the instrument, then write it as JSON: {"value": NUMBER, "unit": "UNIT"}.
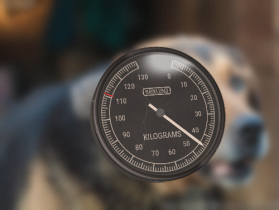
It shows {"value": 45, "unit": "kg"}
